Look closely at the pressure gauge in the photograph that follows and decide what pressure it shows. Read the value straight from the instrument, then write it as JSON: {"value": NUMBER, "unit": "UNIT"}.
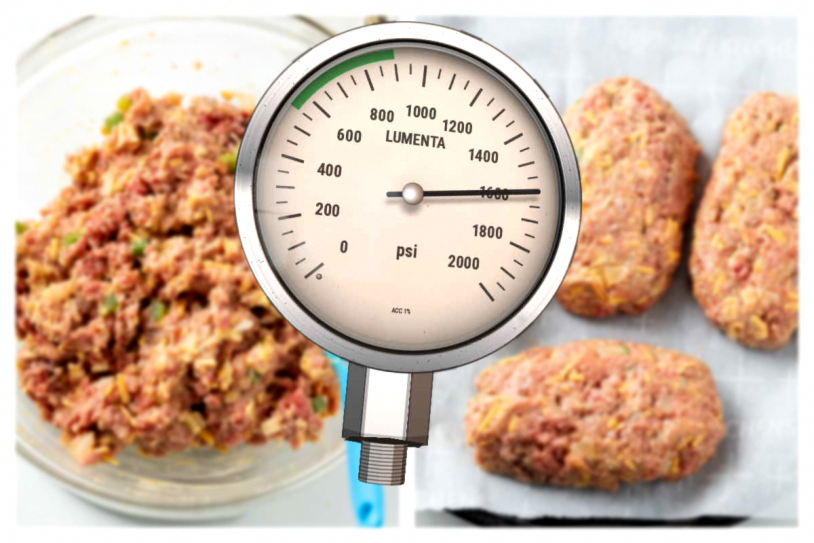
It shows {"value": 1600, "unit": "psi"}
